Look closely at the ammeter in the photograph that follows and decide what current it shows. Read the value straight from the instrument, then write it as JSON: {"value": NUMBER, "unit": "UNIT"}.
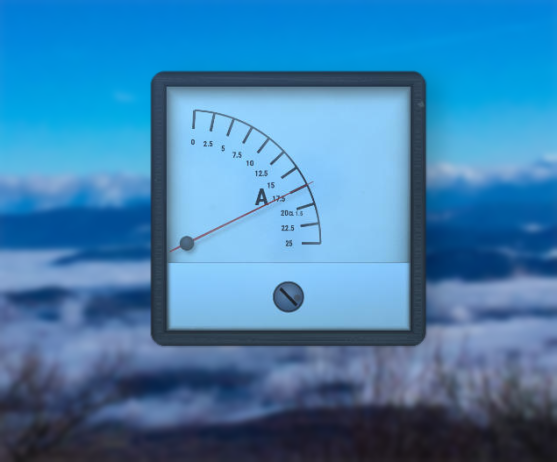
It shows {"value": 17.5, "unit": "A"}
